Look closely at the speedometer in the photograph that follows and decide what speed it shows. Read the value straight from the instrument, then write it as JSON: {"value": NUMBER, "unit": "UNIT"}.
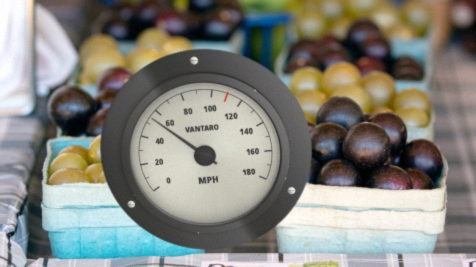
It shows {"value": 55, "unit": "mph"}
